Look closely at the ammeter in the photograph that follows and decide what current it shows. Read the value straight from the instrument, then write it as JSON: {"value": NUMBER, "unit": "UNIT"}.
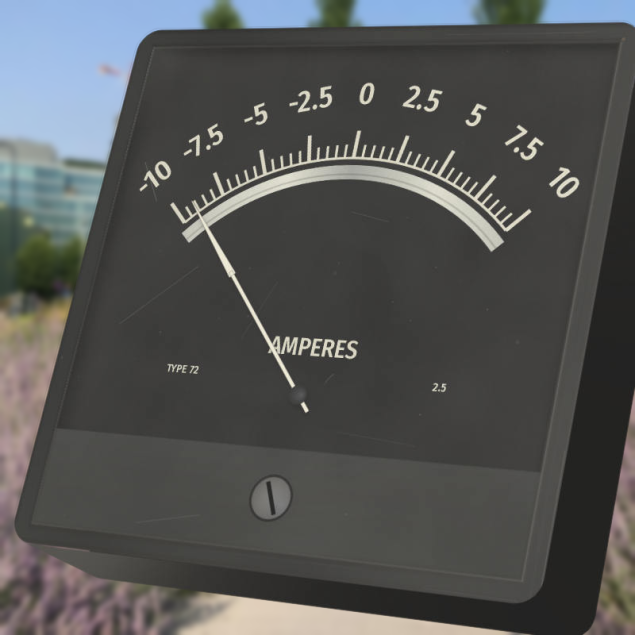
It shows {"value": -9, "unit": "A"}
